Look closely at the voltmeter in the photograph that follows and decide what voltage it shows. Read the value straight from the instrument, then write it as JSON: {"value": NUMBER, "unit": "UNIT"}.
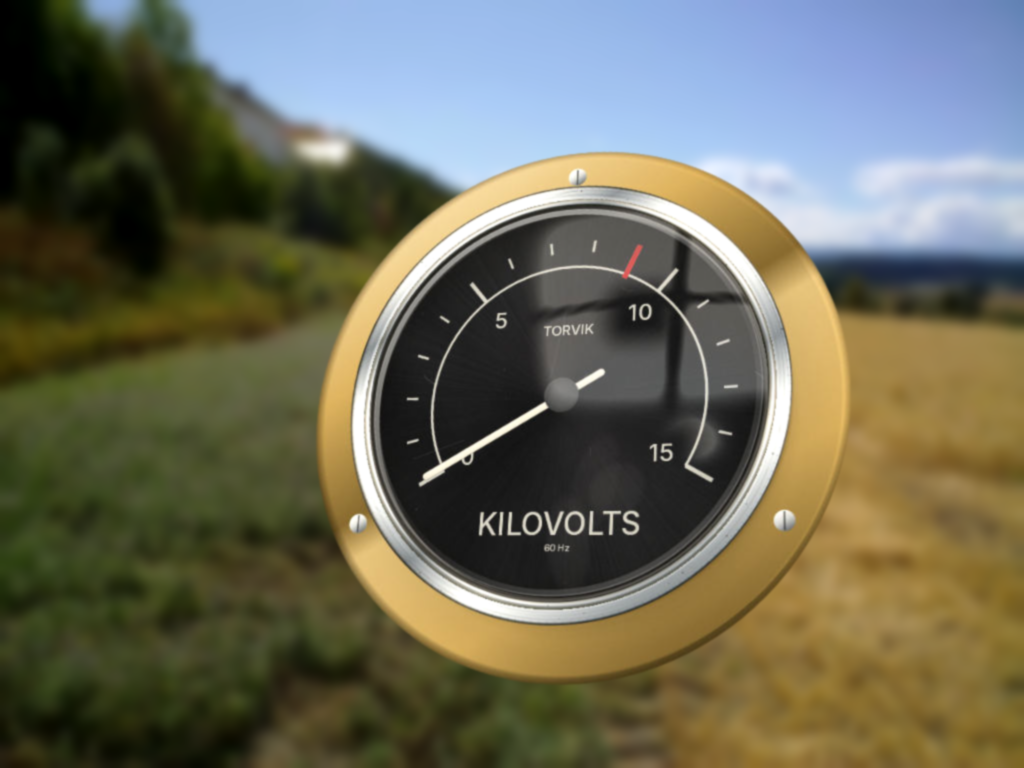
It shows {"value": 0, "unit": "kV"}
